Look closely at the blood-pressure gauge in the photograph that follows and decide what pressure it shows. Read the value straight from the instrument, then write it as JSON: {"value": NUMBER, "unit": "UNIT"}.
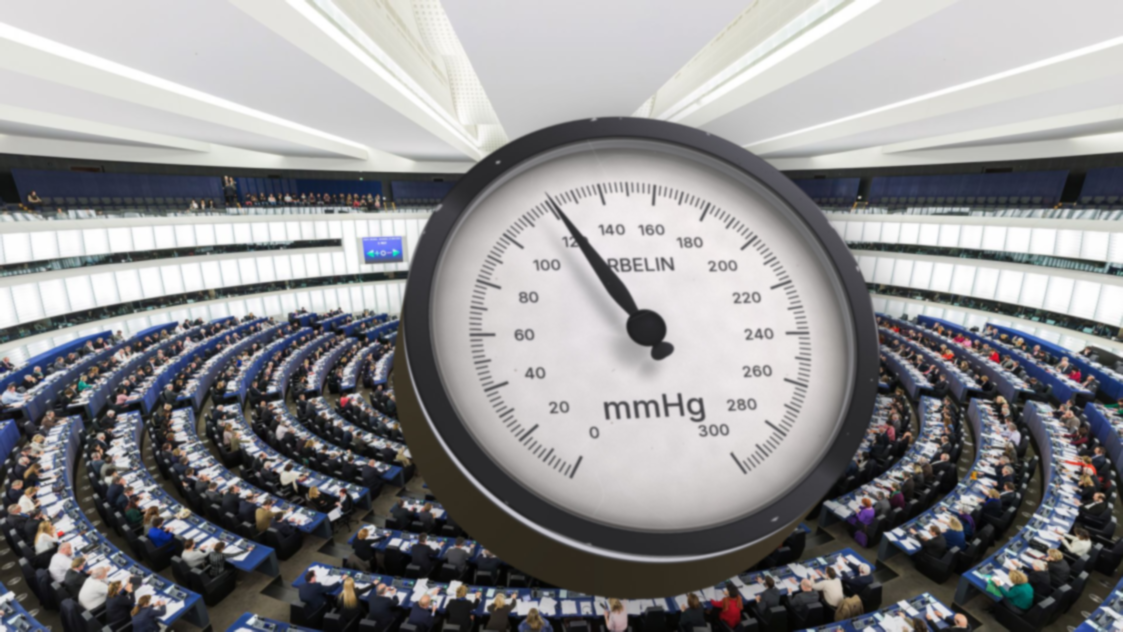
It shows {"value": 120, "unit": "mmHg"}
